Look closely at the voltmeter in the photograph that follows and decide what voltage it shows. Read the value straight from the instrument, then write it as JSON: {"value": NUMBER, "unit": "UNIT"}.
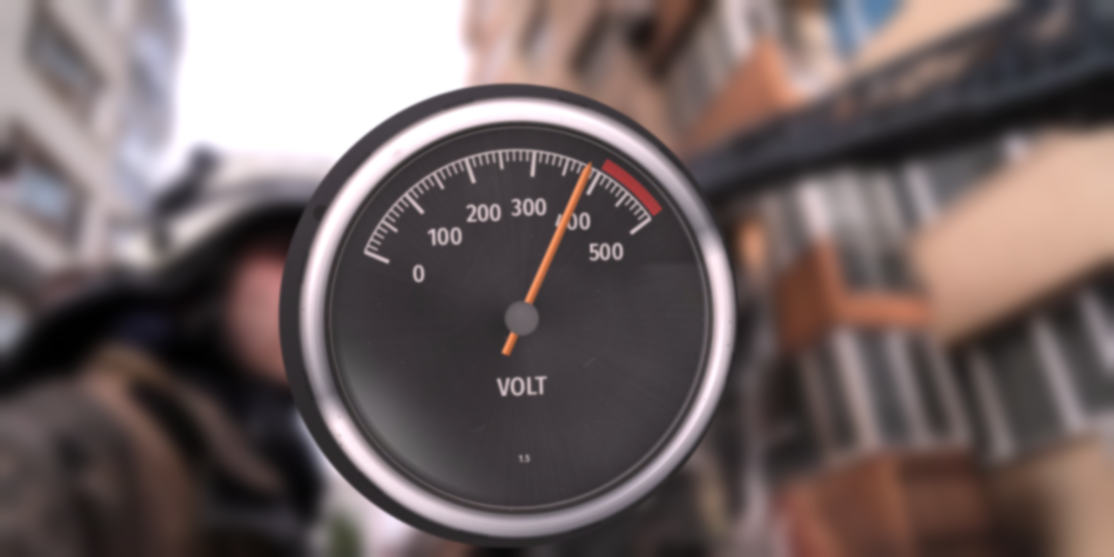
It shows {"value": 380, "unit": "V"}
